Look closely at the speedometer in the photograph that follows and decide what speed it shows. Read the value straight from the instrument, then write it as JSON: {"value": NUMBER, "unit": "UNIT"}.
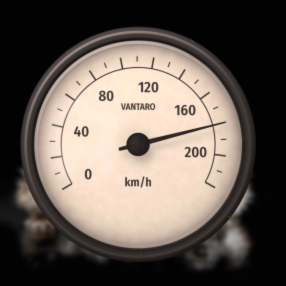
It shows {"value": 180, "unit": "km/h"}
